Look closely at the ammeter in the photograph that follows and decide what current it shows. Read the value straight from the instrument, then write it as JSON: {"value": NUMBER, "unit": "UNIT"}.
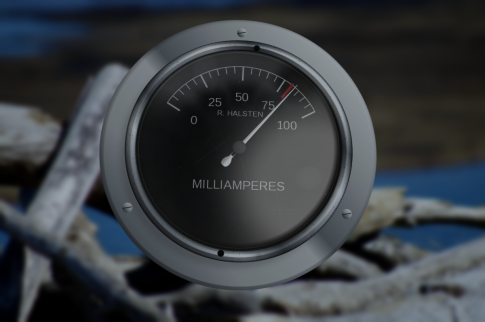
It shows {"value": 82.5, "unit": "mA"}
